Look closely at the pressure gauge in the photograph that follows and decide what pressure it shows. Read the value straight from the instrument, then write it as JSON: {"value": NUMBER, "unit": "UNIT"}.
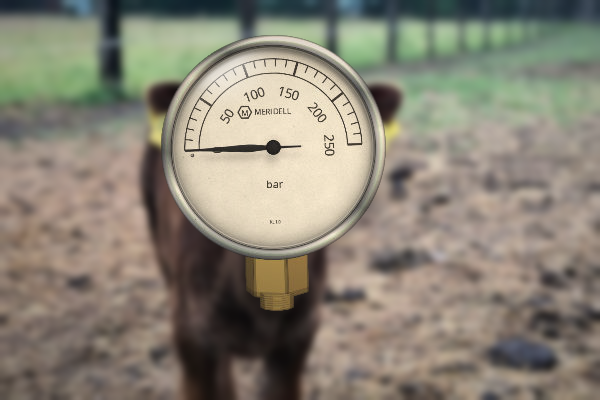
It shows {"value": 0, "unit": "bar"}
